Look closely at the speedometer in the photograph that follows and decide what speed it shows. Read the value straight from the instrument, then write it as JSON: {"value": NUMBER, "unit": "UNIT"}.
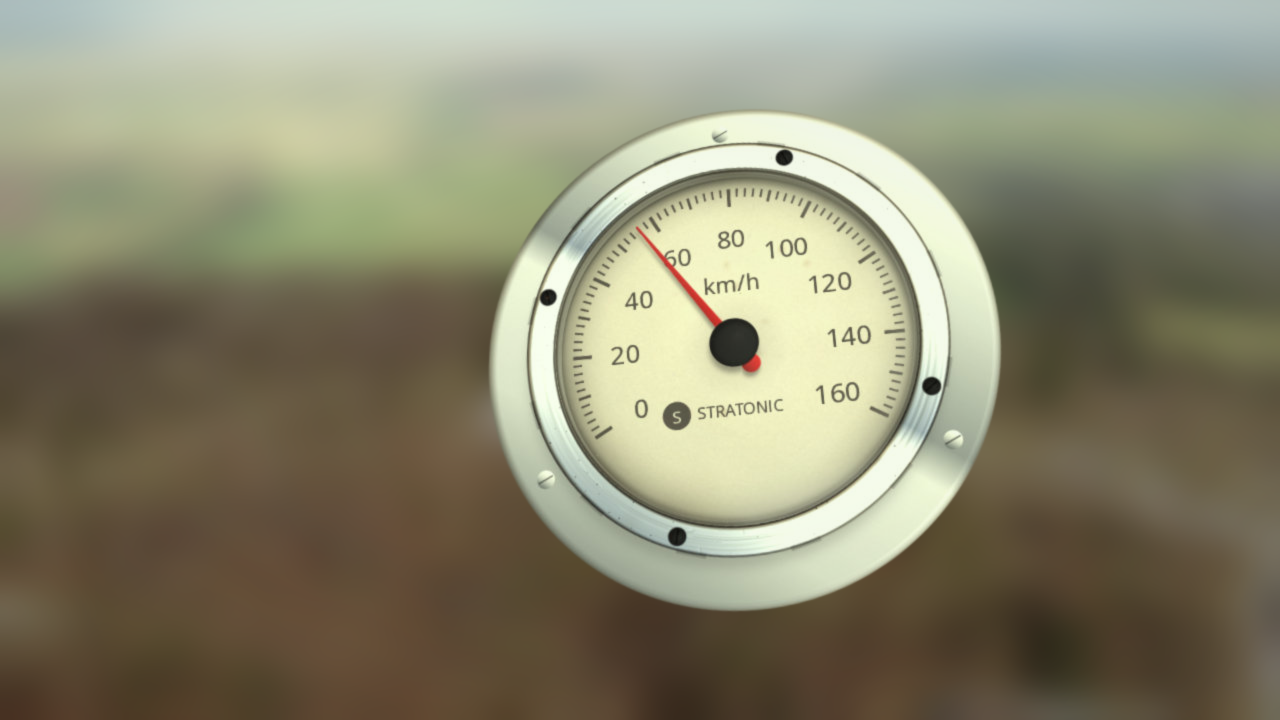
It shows {"value": 56, "unit": "km/h"}
